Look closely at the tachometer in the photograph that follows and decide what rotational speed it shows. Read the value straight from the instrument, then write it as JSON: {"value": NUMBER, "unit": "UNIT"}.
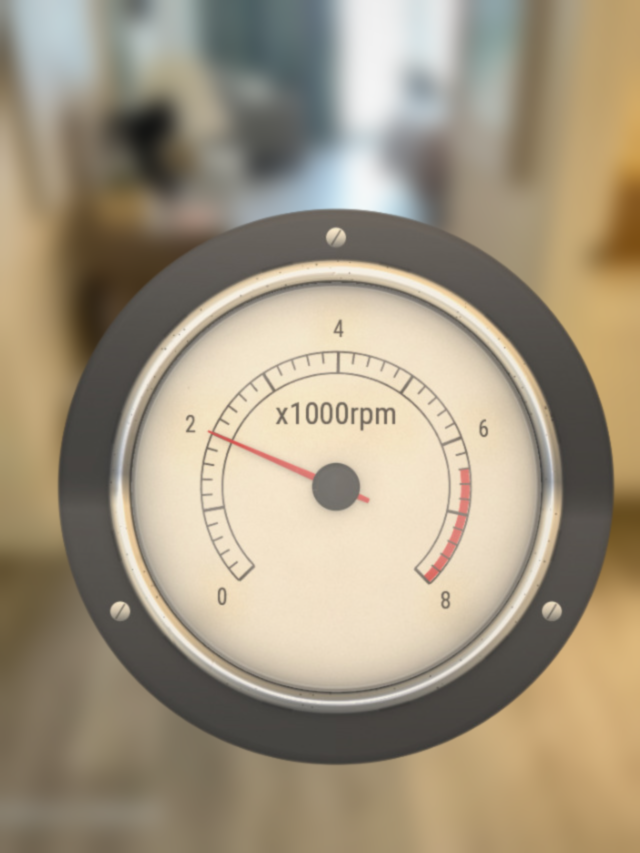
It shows {"value": 2000, "unit": "rpm"}
